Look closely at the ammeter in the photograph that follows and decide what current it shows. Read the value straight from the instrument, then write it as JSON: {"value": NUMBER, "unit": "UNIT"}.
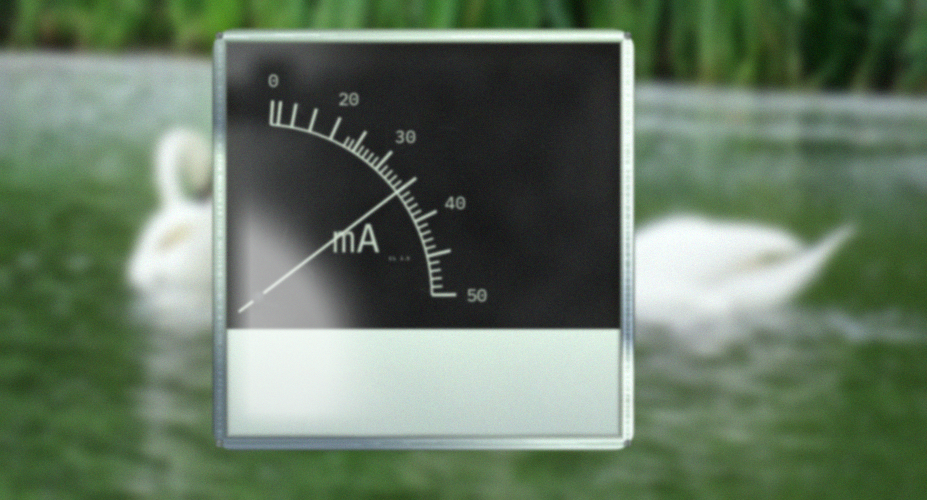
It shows {"value": 35, "unit": "mA"}
